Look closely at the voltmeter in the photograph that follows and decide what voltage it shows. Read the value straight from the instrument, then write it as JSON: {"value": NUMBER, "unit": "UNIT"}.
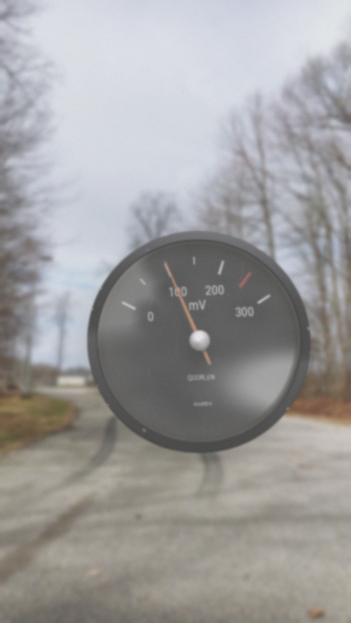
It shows {"value": 100, "unit": "mV"}
